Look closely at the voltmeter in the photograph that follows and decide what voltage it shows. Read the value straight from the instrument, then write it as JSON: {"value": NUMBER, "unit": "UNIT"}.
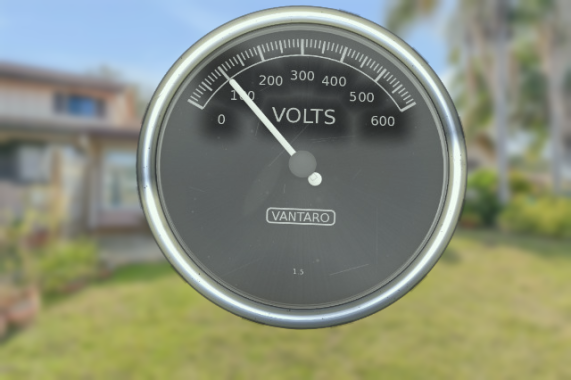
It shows {"value": 100, "unit": "V"}
